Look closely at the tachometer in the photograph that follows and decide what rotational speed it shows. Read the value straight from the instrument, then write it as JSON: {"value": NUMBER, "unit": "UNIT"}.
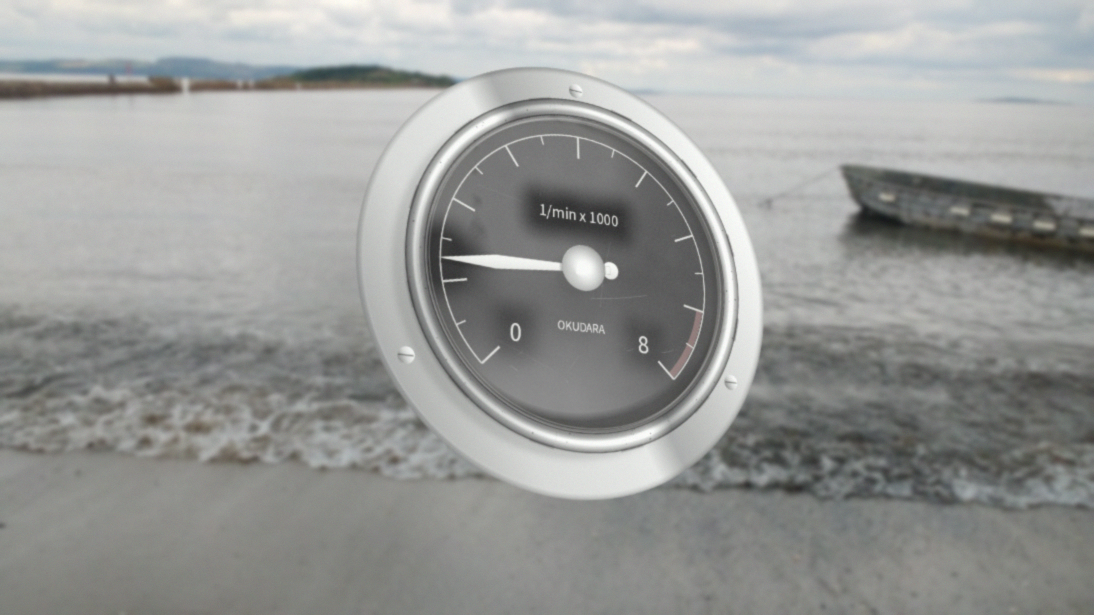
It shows {"value": 1250, "unit": "rpm"}
